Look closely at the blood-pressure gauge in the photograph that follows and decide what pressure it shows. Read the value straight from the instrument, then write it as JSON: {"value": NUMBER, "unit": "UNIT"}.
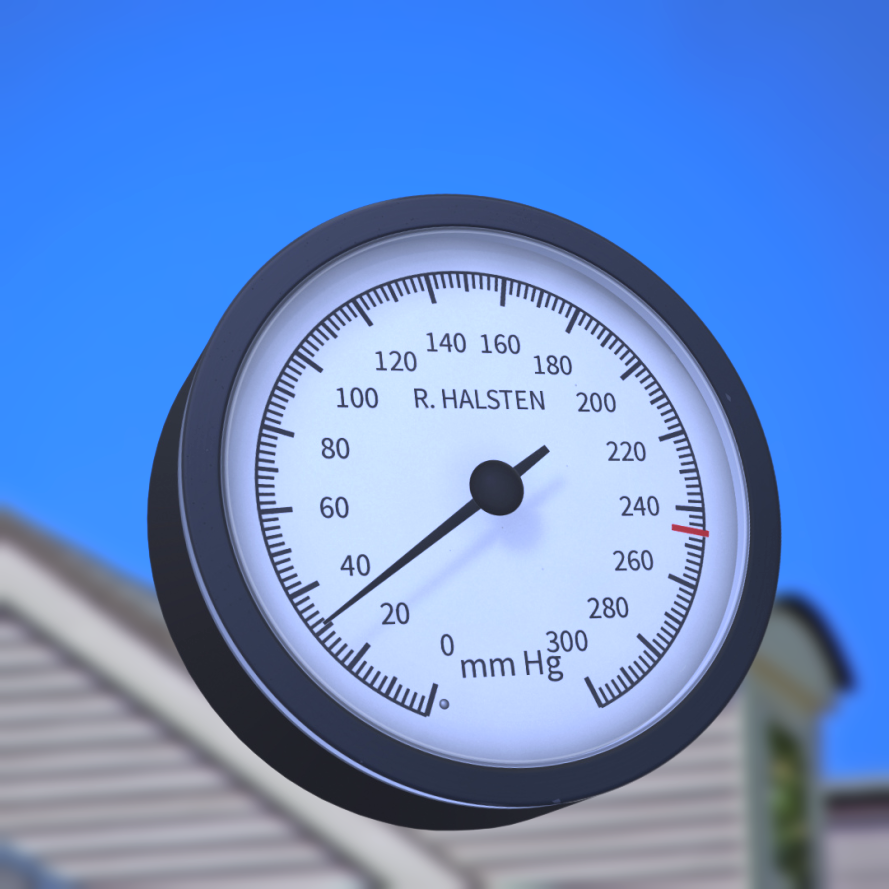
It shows {"value": 31, "unit": "mmHg"}
